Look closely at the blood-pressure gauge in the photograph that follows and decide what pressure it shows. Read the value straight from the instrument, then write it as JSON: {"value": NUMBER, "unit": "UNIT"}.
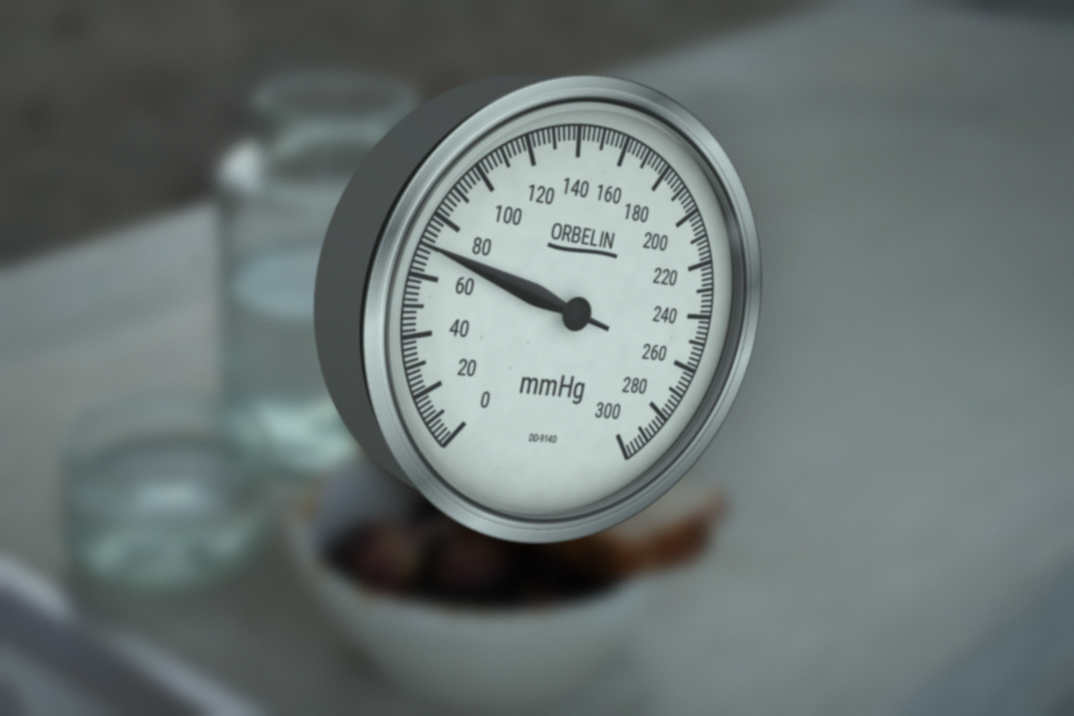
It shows {"value": 70, "unit": "mmHg"}
